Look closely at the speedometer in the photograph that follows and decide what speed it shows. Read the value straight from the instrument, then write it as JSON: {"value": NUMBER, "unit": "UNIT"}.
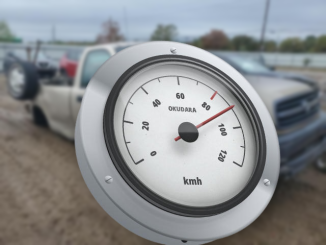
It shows {"value": 90, "unit": "km/h"}
